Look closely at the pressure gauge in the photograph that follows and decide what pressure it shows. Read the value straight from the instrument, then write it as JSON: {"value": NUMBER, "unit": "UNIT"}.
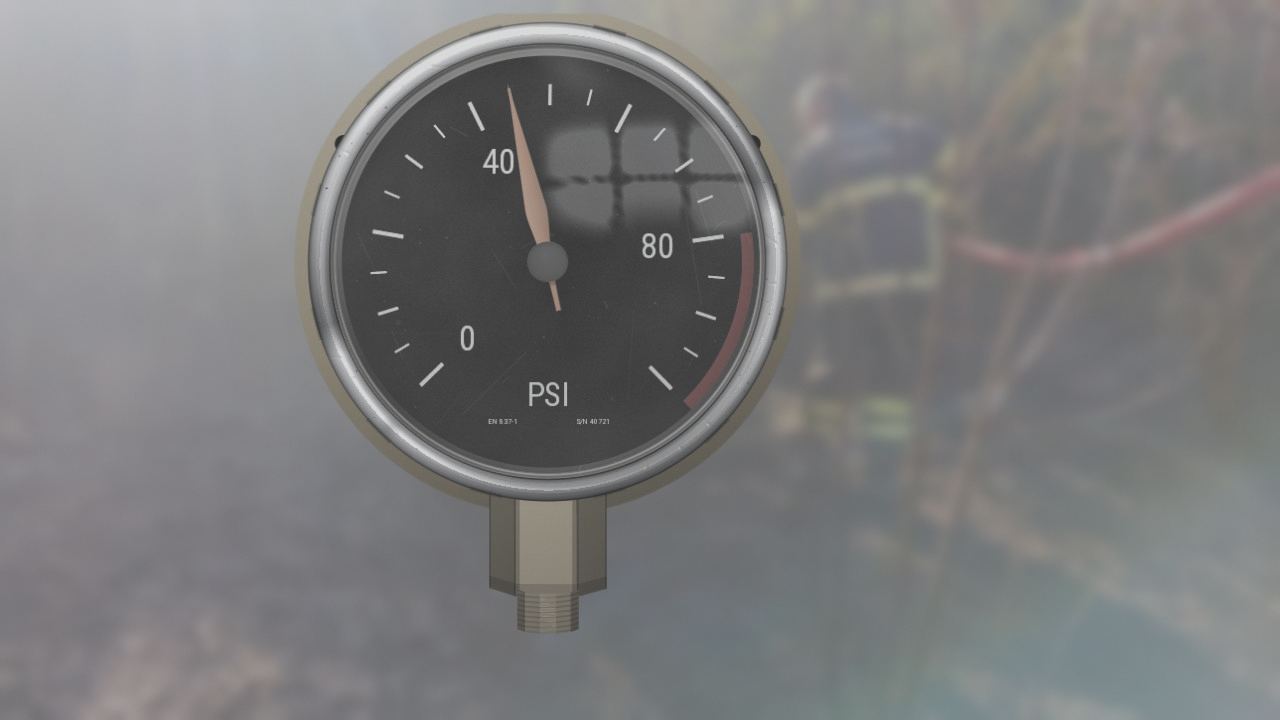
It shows {"value": 45, "unit": "psi"}
